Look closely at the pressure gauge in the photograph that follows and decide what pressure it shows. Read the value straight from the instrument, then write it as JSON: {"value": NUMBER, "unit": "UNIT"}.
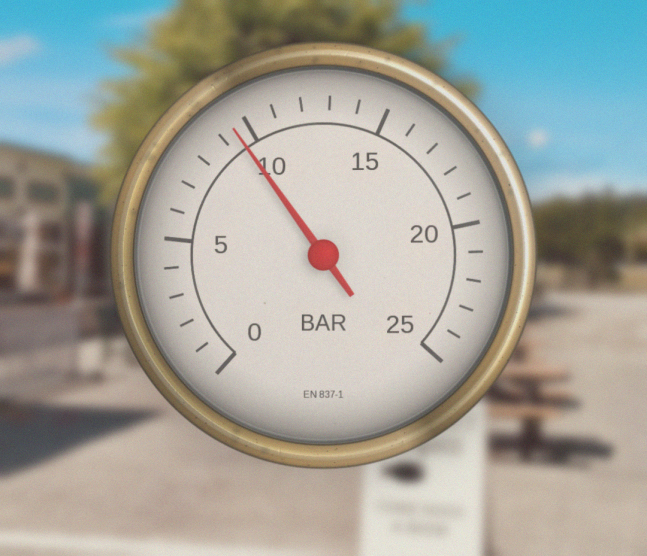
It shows {"value": 9.5, "unit": "bar"}
